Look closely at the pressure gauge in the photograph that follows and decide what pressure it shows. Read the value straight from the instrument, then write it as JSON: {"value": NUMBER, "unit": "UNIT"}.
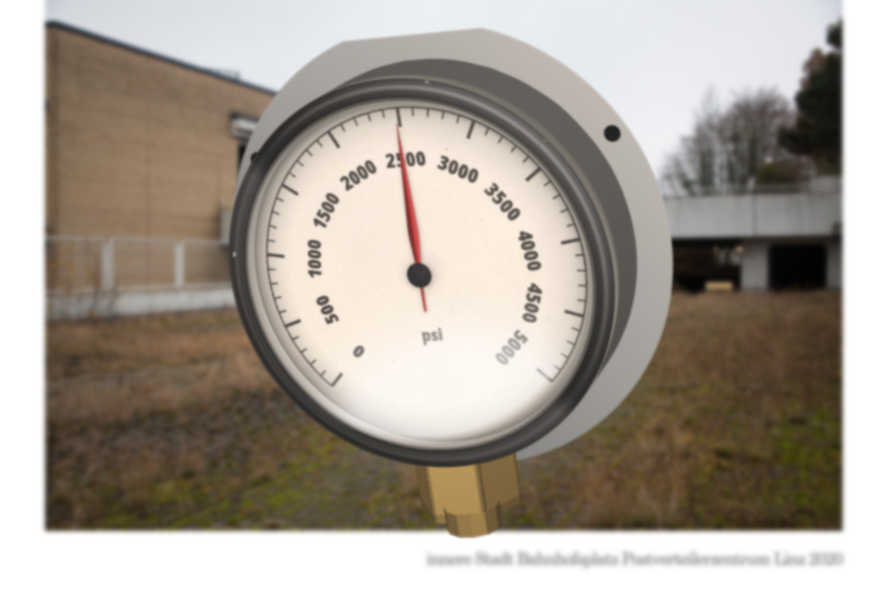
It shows {"value": 2500, "unit": "psi"}
